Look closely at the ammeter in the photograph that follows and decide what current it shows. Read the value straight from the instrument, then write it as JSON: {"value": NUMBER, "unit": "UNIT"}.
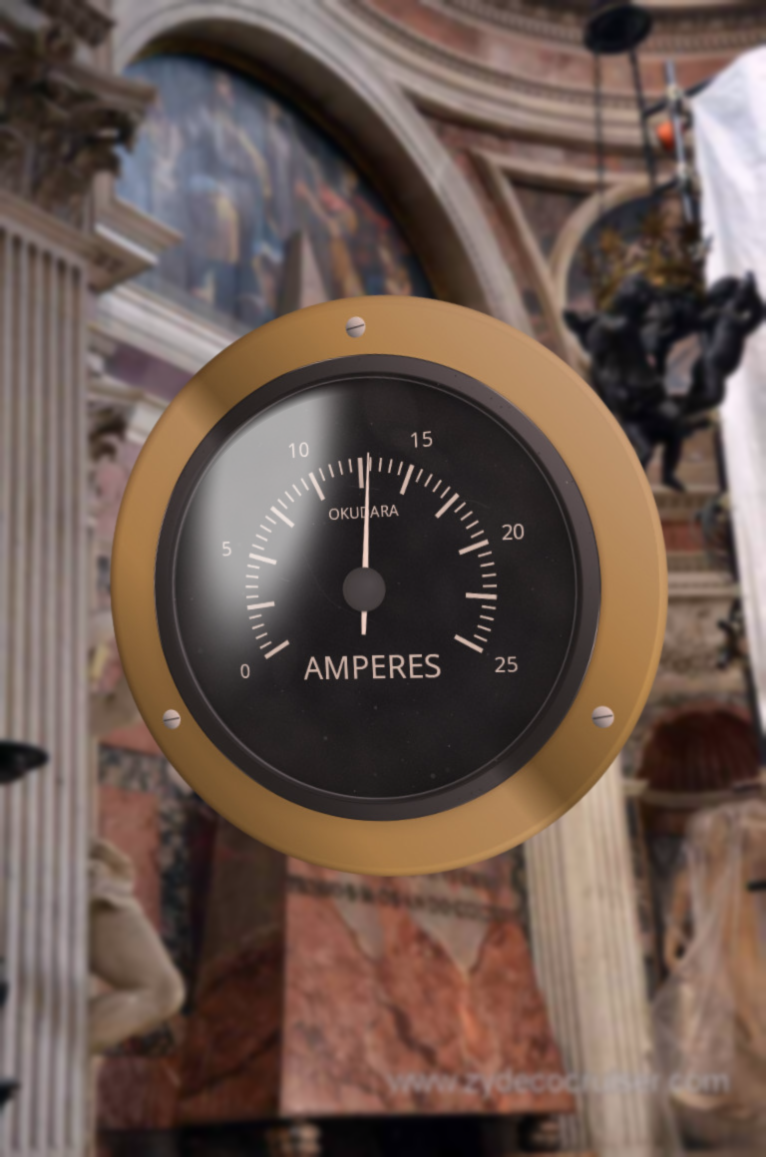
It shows {"value": 13, "unit": "A"}
